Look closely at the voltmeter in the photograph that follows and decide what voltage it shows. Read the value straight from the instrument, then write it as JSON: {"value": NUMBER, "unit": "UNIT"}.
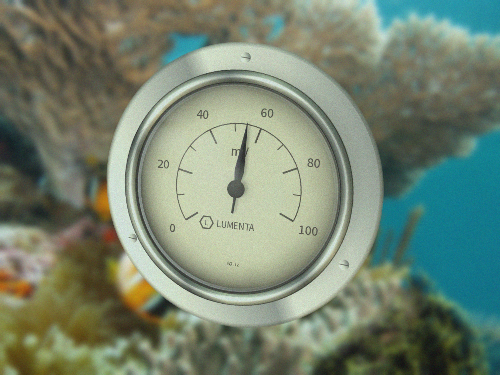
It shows {"value": 55, "unit": "mV"}
